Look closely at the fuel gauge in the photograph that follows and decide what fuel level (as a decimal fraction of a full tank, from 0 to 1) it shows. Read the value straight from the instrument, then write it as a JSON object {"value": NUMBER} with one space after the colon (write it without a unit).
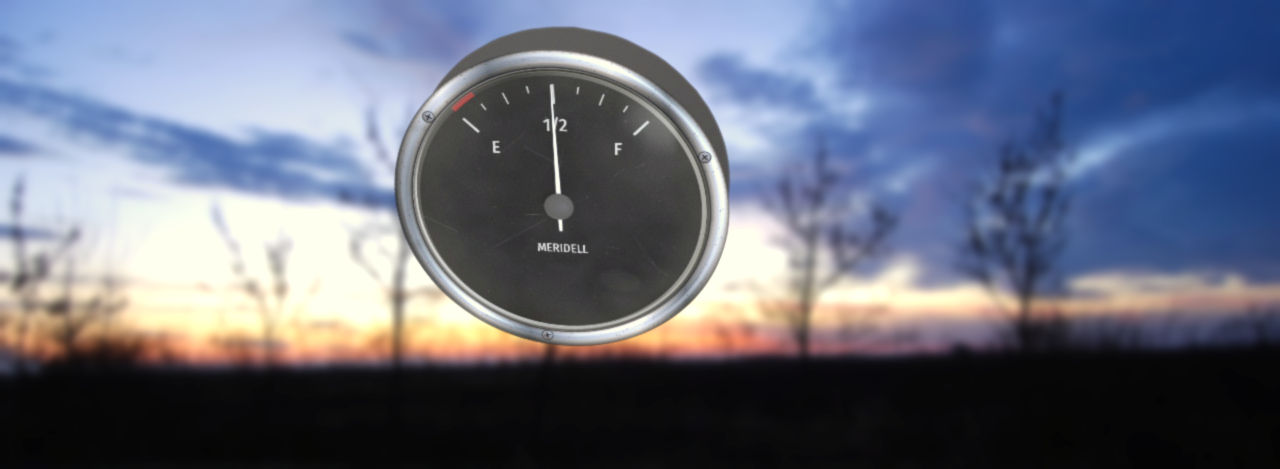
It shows {"value": 0.5}
